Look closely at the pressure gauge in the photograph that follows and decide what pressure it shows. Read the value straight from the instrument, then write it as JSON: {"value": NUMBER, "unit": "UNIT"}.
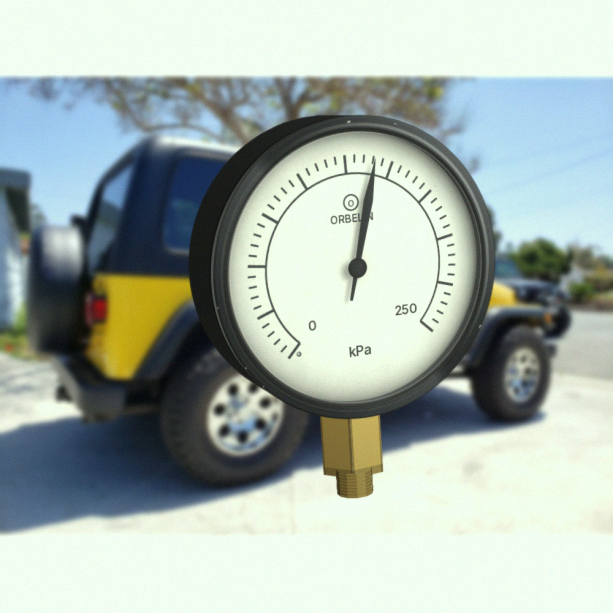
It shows {"value": 140, "unit": "kPa"}
